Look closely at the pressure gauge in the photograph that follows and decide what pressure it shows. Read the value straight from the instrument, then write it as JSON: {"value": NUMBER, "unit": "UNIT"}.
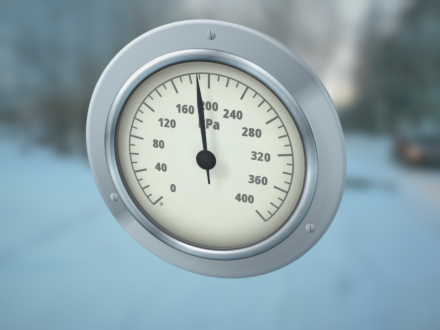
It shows {"value": 190, "unit": "kPa"}
